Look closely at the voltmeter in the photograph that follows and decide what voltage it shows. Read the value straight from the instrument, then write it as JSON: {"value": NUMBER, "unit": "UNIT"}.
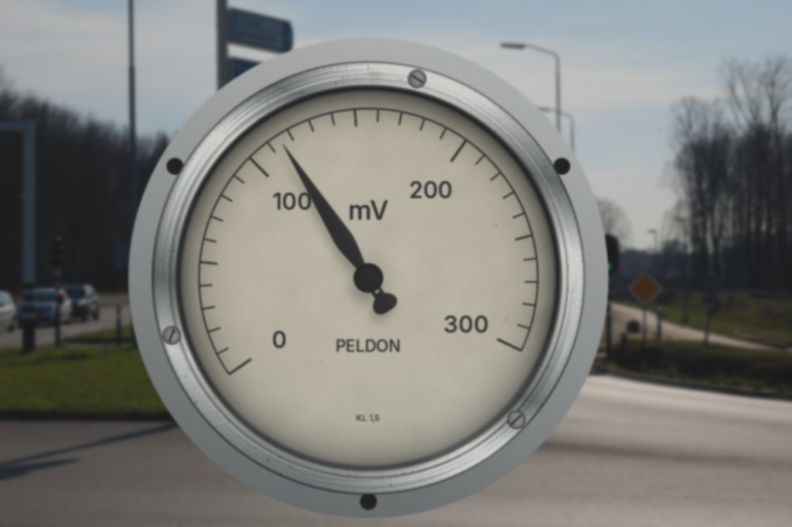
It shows {"value": 115, "unit": "mV"}
